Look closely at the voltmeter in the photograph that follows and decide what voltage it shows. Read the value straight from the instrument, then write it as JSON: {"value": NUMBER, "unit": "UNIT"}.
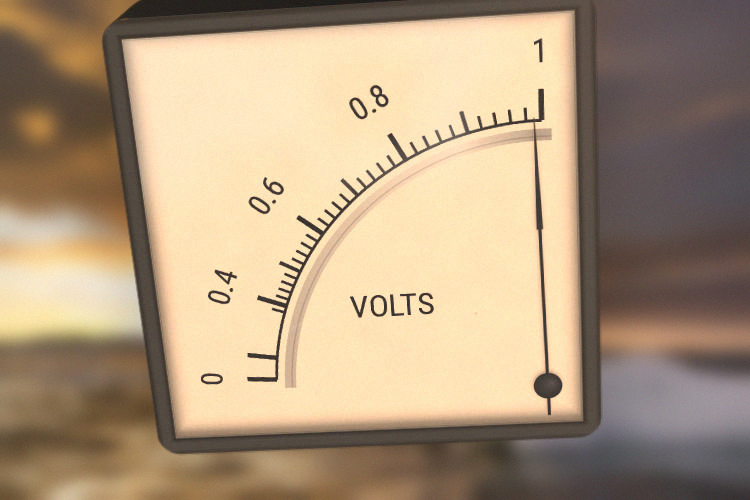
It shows {"value": 0.99, "unit": "V"}
